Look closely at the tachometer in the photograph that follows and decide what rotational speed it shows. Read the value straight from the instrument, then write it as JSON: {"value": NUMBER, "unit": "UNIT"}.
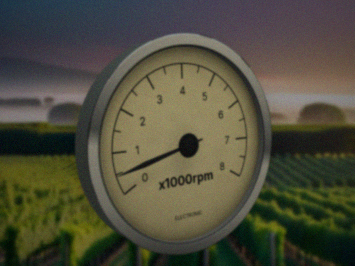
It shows {"value": 500, "unit": "rpm"}
